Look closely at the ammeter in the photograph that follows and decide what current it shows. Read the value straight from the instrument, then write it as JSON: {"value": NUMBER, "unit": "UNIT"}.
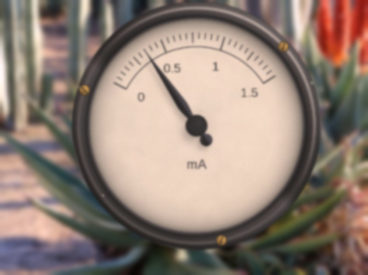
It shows {"value": 0.35, "unit": "mA"}
